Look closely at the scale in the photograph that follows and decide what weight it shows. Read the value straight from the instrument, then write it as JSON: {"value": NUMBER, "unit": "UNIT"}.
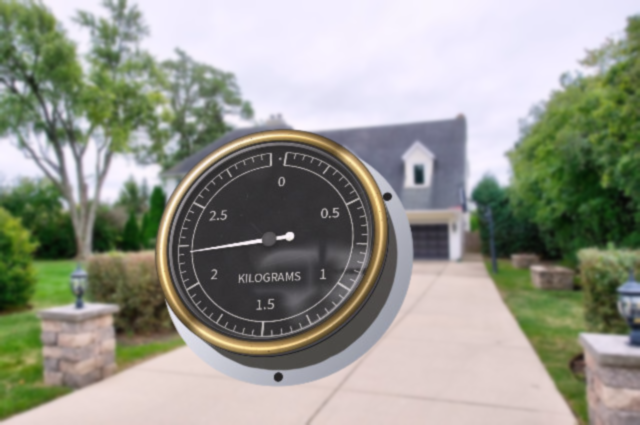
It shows {"value": 2.2, "unit": "kg"}
